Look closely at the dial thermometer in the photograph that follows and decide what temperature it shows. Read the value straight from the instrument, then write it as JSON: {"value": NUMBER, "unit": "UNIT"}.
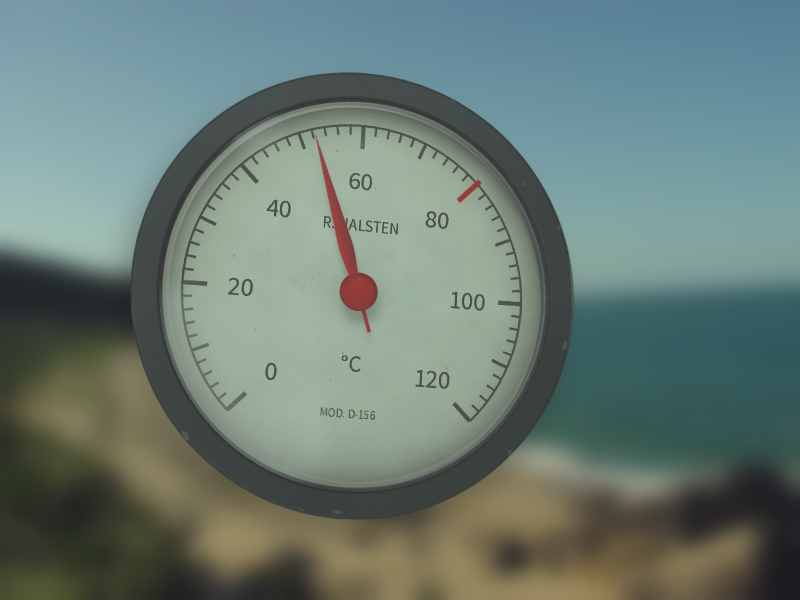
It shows {"value": 52, "unit": "°C"}
